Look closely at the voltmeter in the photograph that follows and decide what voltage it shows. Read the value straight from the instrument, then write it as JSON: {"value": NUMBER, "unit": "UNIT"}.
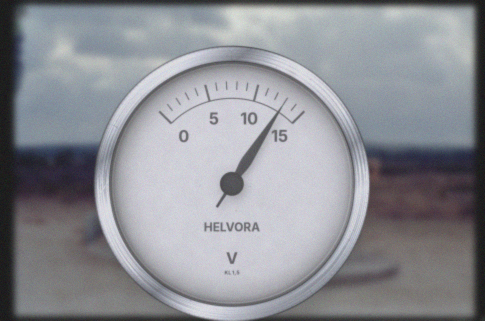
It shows {"value": 13, "unit": "V"}
